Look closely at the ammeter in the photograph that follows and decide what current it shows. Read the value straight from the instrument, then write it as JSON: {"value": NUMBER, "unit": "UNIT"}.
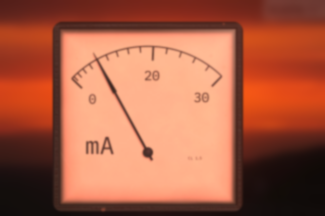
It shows {"value": 10, "unit": "mA"}
